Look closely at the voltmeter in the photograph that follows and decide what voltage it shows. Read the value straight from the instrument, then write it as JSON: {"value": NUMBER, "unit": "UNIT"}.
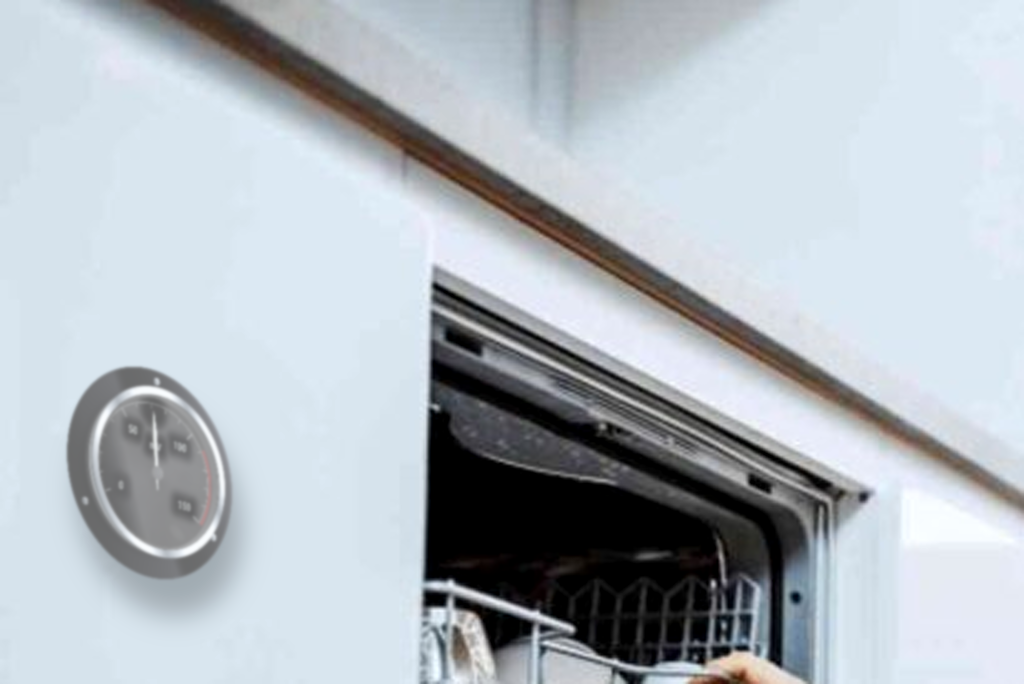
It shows {"value": 70, "unit": "mV"}
